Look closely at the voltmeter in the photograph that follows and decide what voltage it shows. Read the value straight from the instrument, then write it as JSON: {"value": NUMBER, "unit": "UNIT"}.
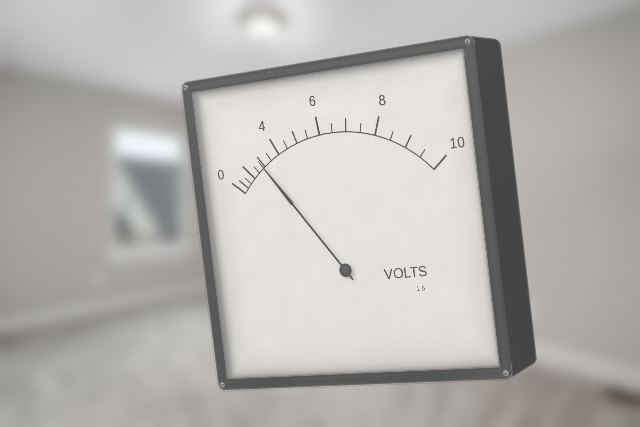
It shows {"value": 3, "unit": "V"}
